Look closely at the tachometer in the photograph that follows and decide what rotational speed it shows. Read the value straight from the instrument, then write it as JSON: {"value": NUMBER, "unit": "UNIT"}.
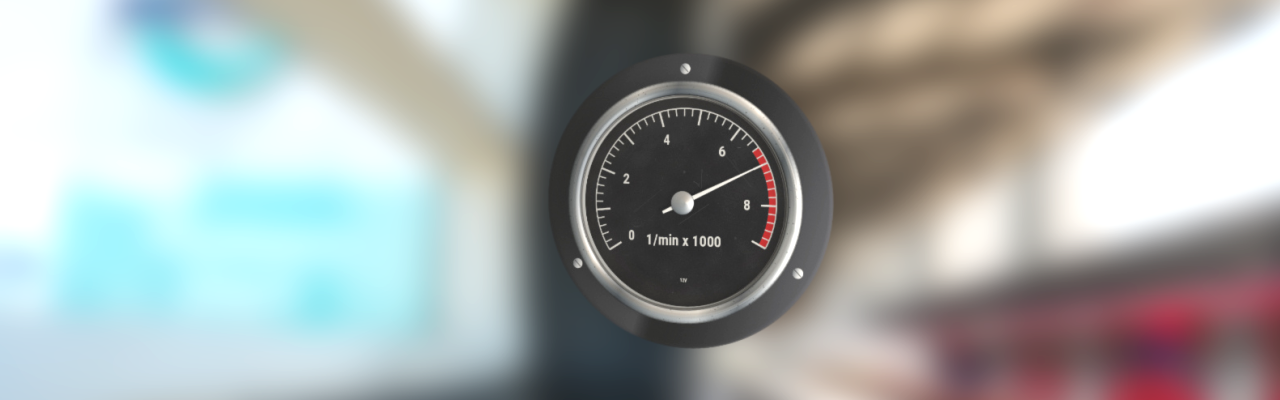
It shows {"value": 7000, "unit": "rpm"}
